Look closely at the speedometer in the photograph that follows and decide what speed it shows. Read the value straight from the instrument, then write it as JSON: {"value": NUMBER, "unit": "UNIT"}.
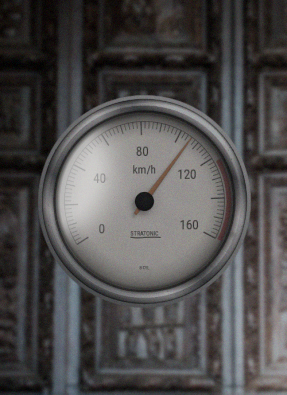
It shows {"value": 106, "unit": "km/h"}
